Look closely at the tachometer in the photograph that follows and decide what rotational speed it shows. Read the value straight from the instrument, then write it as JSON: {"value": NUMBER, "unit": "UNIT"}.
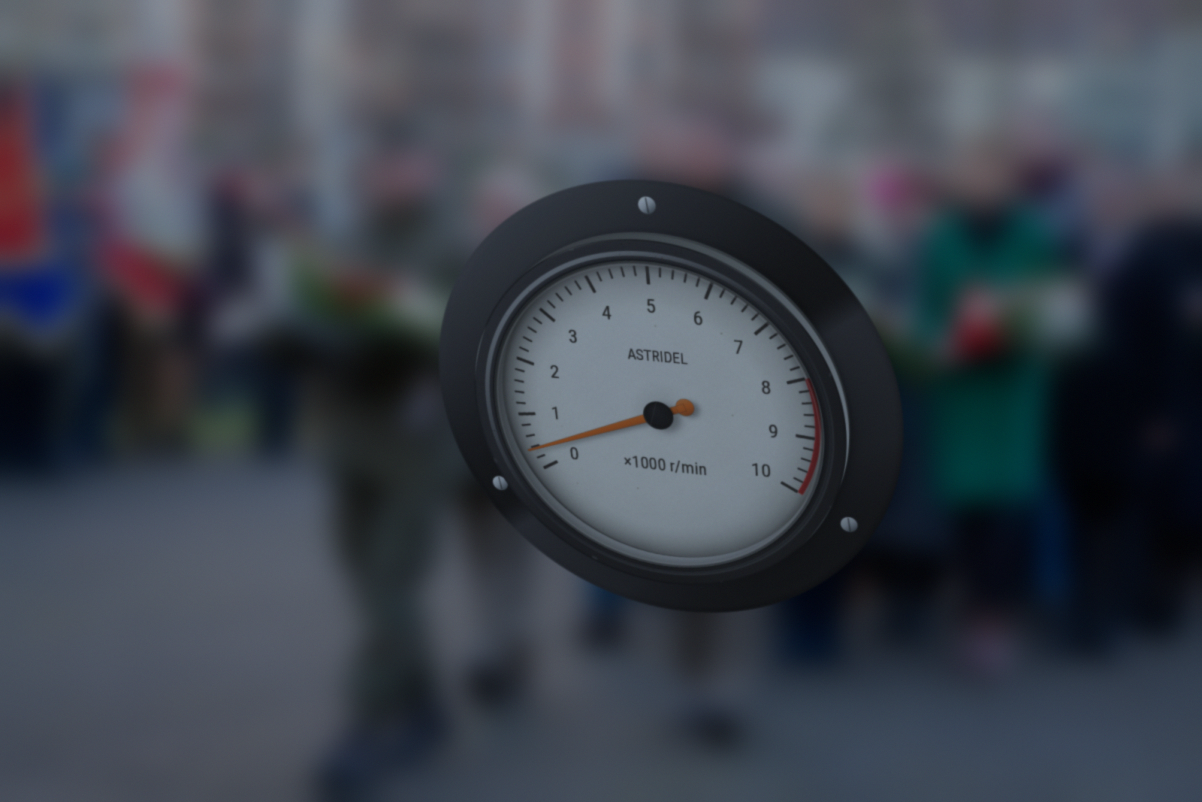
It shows {"value": 400, "unit": "rpm"}
